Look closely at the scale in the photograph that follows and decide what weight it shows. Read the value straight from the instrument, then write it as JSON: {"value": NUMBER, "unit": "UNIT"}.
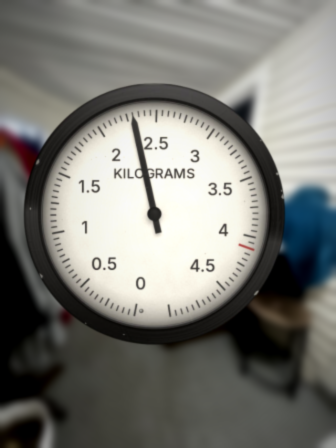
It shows {"value": 2.3, "unit": "kg"}
